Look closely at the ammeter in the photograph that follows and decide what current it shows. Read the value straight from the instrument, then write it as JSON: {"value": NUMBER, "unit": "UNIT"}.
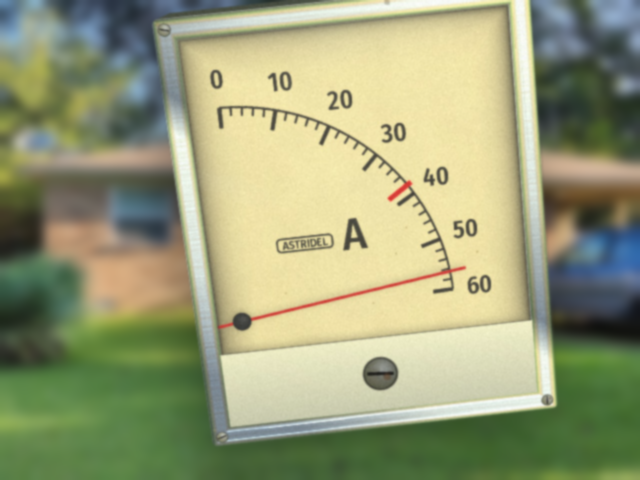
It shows {"value": 56, "unit": "A"}
